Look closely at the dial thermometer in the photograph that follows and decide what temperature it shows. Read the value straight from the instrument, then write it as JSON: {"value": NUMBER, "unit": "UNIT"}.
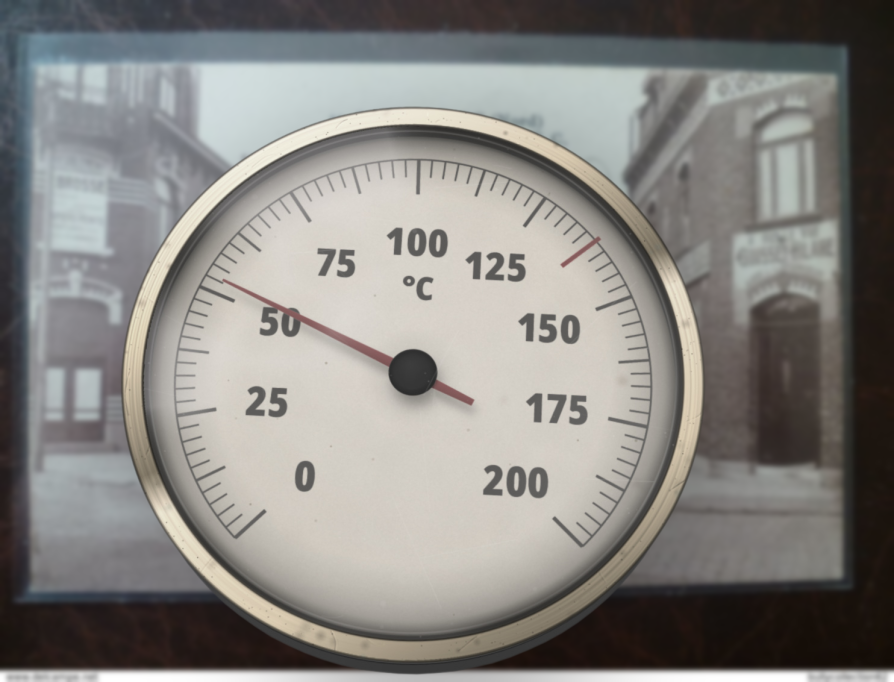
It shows {"value": 52.5, "unit": "°C"}
